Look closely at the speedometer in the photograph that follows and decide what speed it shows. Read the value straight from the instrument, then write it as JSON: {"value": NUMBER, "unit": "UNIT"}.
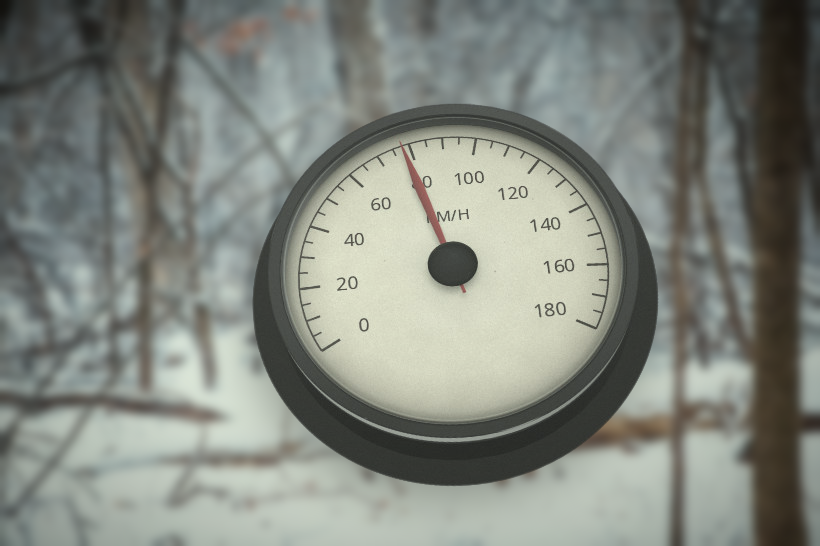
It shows {"value": 77.5, "unit": "km/h"}
